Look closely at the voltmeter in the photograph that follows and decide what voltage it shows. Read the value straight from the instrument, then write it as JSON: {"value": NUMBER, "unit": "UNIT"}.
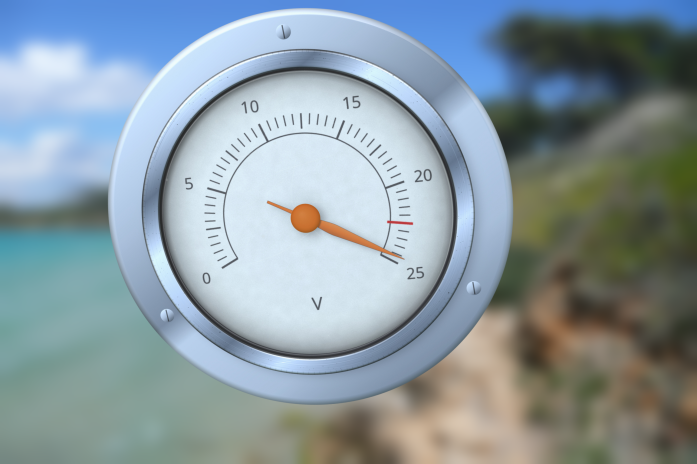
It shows {"value": 24.5, "unit": "V"}
